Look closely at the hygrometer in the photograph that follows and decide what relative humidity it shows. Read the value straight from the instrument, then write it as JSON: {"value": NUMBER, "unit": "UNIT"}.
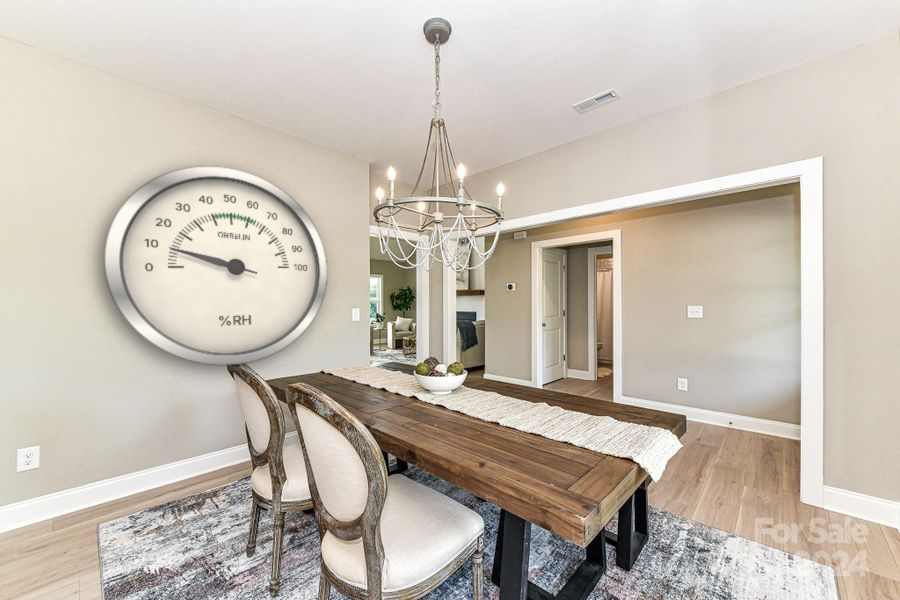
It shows {"value": 10, "unit": "%"}
